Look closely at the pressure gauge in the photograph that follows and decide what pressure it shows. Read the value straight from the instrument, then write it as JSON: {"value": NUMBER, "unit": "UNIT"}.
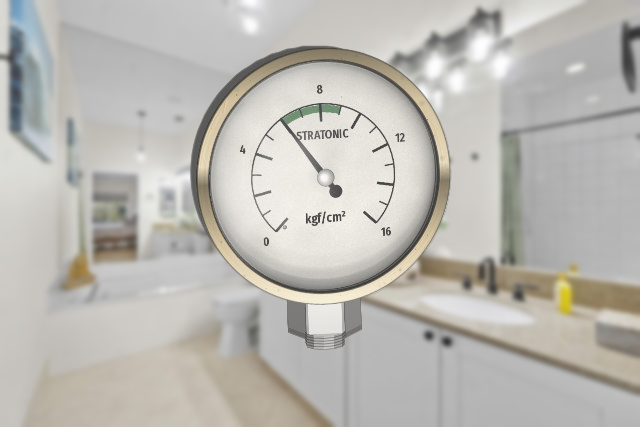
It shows {"value": 6, "unit": "kg/cm²"}
